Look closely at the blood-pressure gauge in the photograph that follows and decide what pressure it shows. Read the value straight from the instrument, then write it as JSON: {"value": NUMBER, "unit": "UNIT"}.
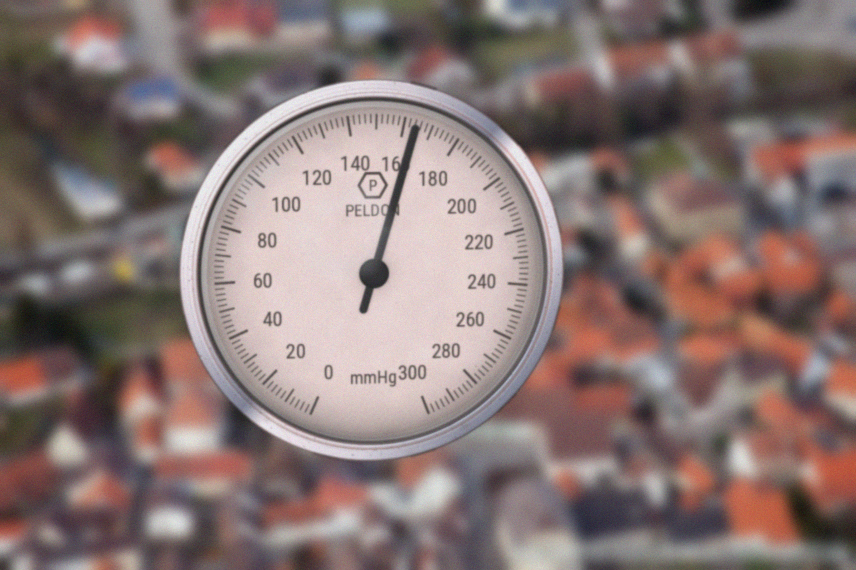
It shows {"value": 164, "unit": "mmHg"}
